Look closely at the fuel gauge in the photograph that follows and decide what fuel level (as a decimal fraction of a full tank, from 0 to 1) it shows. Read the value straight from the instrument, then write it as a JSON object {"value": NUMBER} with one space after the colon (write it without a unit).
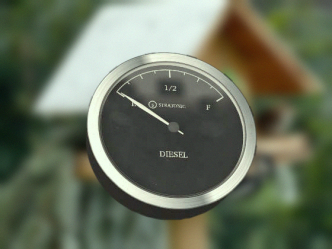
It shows {"value": 0}
